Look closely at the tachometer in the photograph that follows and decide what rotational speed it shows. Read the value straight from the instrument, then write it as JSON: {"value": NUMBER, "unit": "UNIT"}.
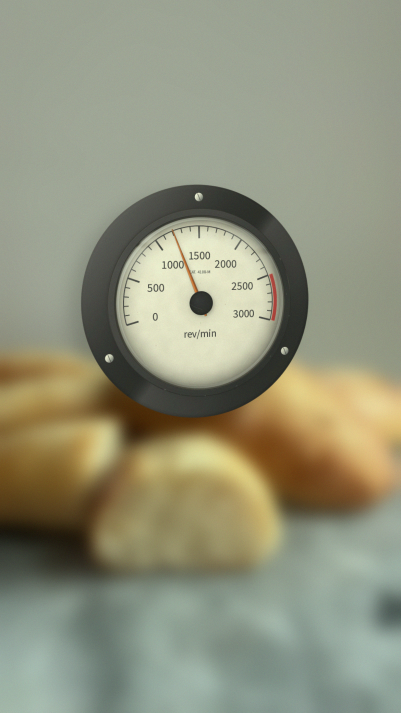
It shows {"value": 1200, "unit": "rpm"}
